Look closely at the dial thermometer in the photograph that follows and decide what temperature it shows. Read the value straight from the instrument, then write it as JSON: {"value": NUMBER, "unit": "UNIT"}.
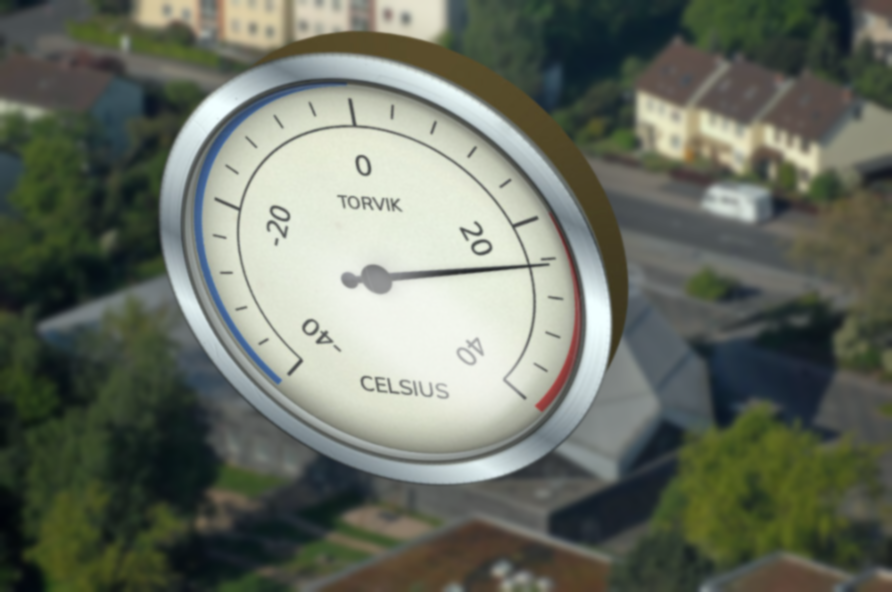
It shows {"value": 24, "unit": "°C"}
